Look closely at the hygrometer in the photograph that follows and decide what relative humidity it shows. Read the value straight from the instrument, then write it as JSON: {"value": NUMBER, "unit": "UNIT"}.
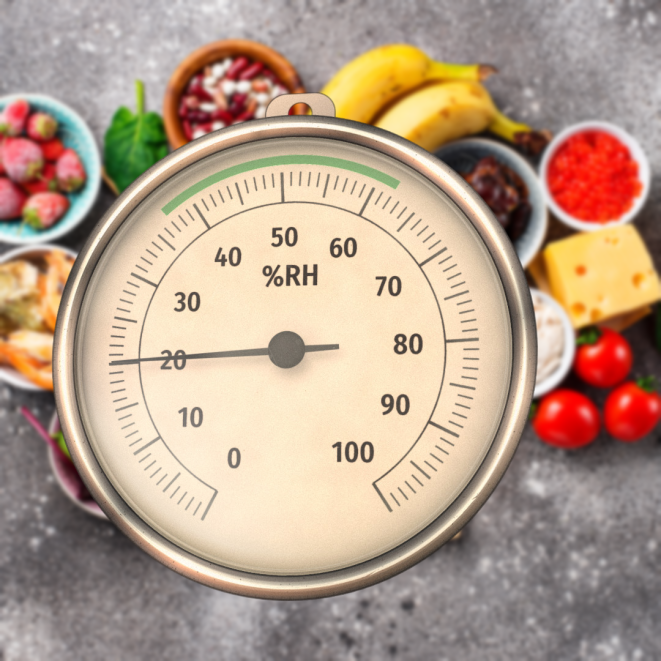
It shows {"value": 20, "unit": "%"}
